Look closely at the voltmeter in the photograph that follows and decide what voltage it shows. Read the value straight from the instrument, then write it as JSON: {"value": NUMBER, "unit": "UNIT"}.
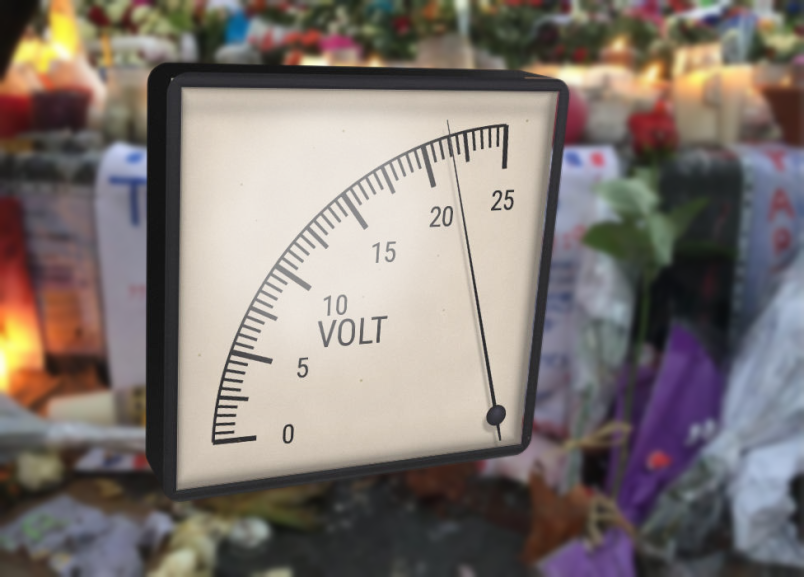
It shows {"value": 21.5, "unit": "V"}
